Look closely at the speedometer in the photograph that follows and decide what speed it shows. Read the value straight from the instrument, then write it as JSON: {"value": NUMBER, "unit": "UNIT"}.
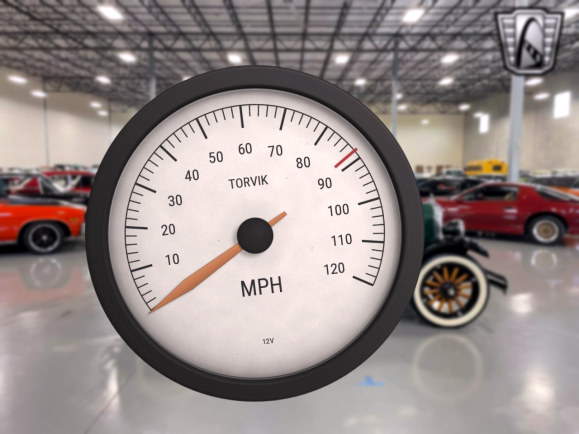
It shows {"value": 0, "unit": "mph"}
